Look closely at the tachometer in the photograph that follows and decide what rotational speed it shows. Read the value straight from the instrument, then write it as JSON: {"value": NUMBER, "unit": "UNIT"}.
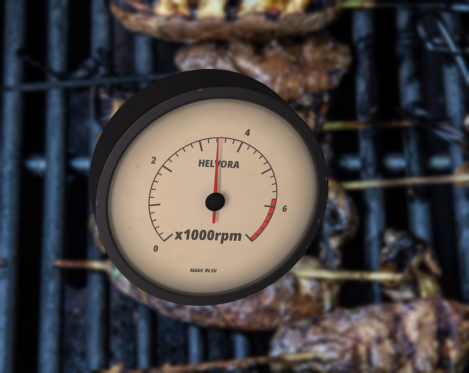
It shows {"value": 3400, "unit": "rpm"}
